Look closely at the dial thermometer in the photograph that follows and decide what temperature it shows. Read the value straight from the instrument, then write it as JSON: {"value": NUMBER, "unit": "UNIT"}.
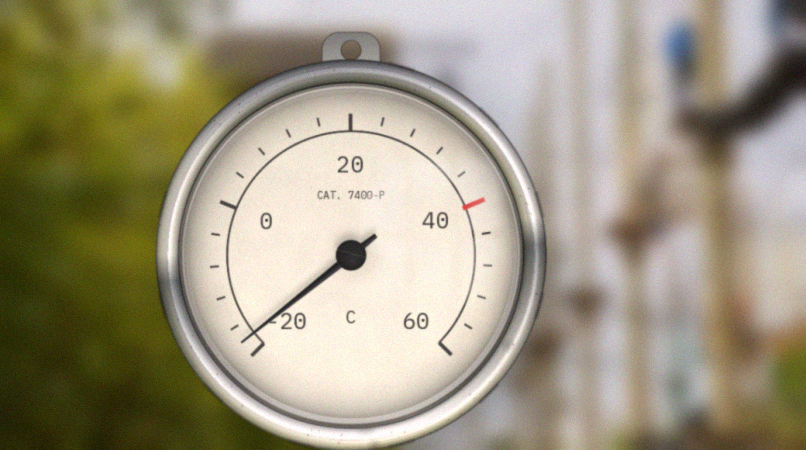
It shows {"value": -18, "unit": "°C"}
